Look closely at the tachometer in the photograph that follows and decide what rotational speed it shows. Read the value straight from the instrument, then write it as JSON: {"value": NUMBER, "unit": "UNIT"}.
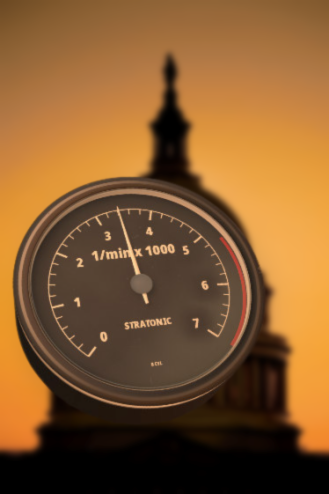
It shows {"value": 3400, "unit": "rpm"}
